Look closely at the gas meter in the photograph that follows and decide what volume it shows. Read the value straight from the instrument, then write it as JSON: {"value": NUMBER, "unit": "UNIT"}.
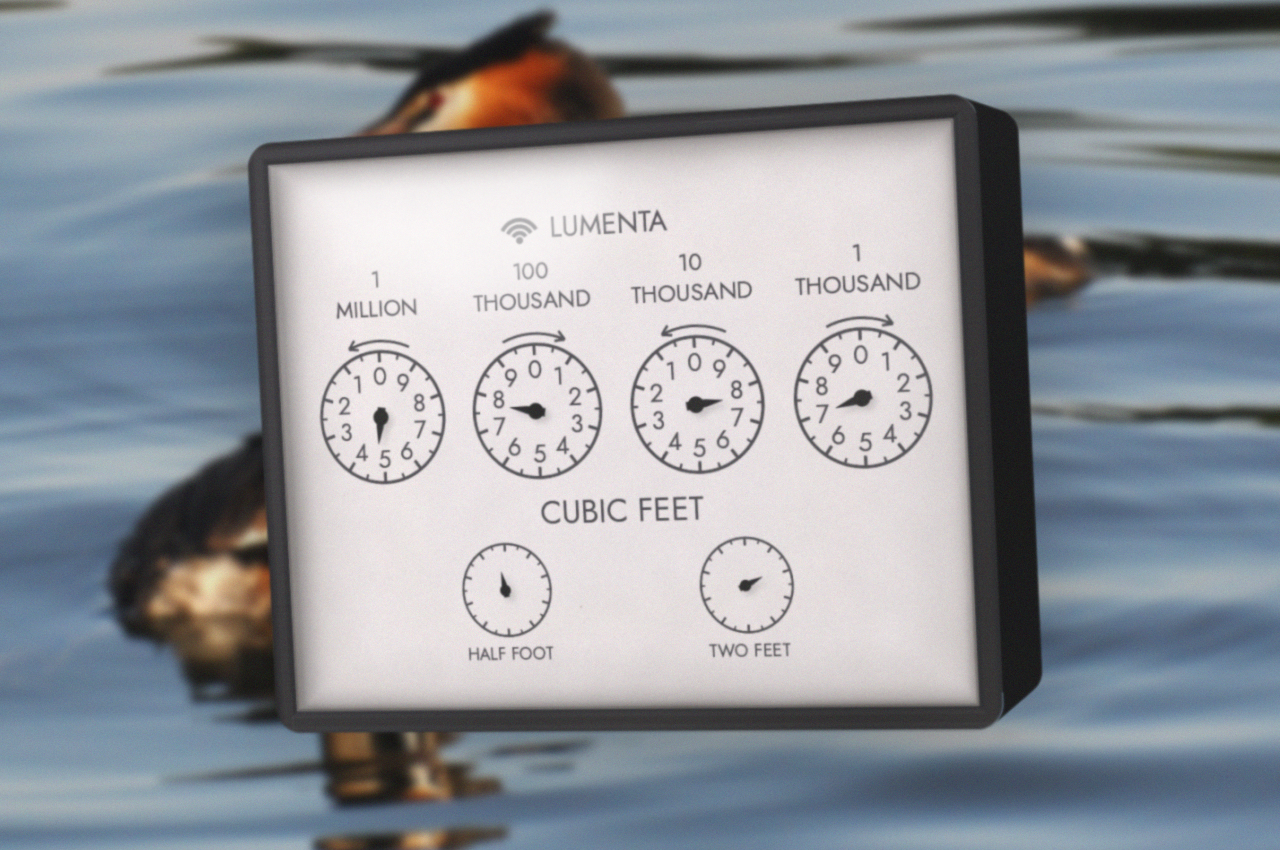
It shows {"value": 477700, "unit": "ft³"}
